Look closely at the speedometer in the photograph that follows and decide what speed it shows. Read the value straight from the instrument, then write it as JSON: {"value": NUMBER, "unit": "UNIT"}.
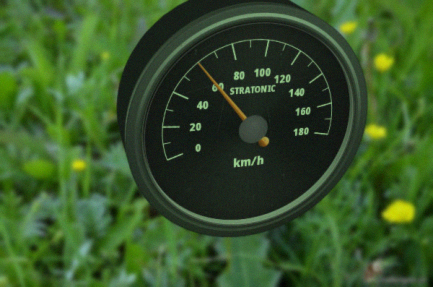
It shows {"value": 60, "unit": "km/h"}
